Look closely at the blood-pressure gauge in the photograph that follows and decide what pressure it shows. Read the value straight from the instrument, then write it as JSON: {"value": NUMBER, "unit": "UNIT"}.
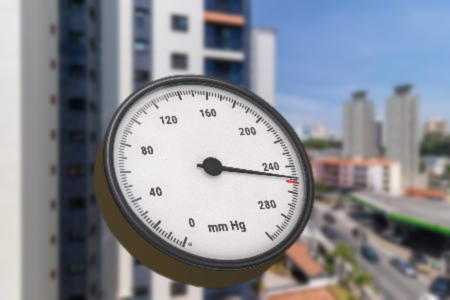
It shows {"value": 250, "unit": "mmHg"}
